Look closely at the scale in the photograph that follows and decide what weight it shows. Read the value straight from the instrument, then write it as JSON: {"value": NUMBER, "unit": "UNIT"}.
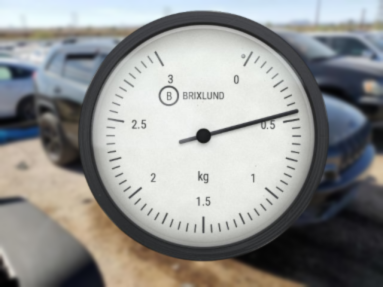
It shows {"value": 0.45, "unit": "kg"}
